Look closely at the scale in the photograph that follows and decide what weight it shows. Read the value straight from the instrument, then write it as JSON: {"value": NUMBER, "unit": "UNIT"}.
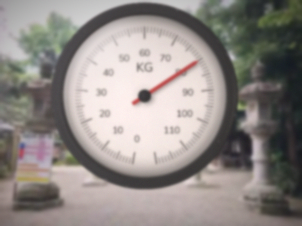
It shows {"value": 80, "unit": "kg"}
